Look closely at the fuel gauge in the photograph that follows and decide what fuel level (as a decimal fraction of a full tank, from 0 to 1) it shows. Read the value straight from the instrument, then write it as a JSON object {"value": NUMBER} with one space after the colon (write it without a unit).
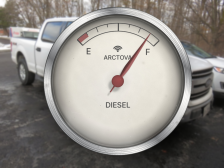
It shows {"value": 0.875}
